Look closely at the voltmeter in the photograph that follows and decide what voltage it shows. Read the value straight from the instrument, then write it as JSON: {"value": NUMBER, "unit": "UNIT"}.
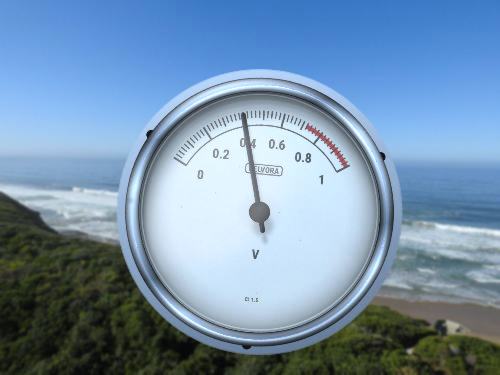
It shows {"value": 0.4, "unit": "V"}
